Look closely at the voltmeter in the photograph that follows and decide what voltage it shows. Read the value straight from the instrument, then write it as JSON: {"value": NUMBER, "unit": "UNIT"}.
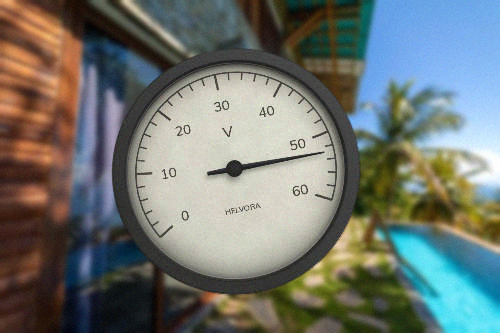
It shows {"value": 53, "unit": "V"}
